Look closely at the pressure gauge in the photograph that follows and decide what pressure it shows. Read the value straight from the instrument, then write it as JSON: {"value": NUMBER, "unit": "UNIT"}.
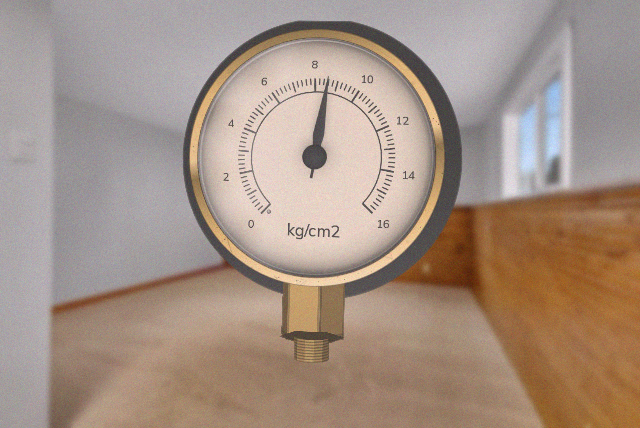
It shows {"value": 8.6, "unit": "kg/cm²"}
